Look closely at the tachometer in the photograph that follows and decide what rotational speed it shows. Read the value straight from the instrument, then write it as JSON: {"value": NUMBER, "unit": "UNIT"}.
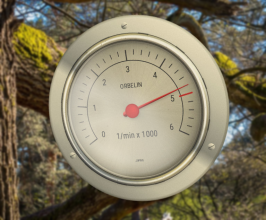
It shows {"value": 4800, "unit": "rpm"}
